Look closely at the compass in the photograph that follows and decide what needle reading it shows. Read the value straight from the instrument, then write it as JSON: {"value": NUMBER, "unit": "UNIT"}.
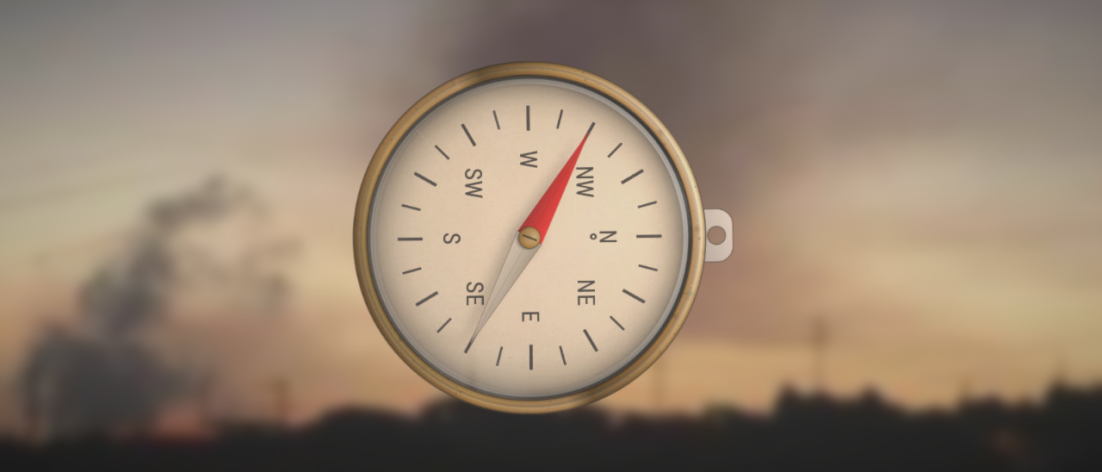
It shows {"value": 300, "unit": "°"}
